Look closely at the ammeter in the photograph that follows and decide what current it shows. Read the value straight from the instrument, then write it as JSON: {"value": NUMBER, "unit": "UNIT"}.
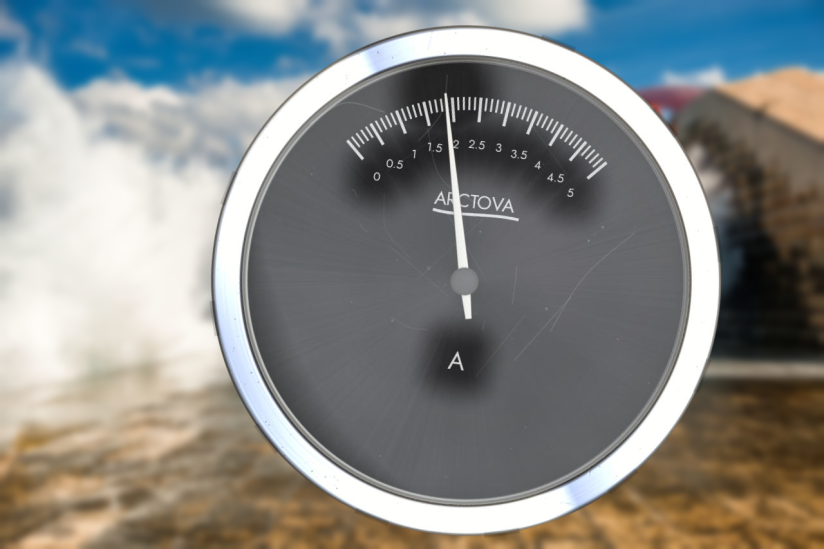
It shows {"value": 1.9, "unit": "A"}
